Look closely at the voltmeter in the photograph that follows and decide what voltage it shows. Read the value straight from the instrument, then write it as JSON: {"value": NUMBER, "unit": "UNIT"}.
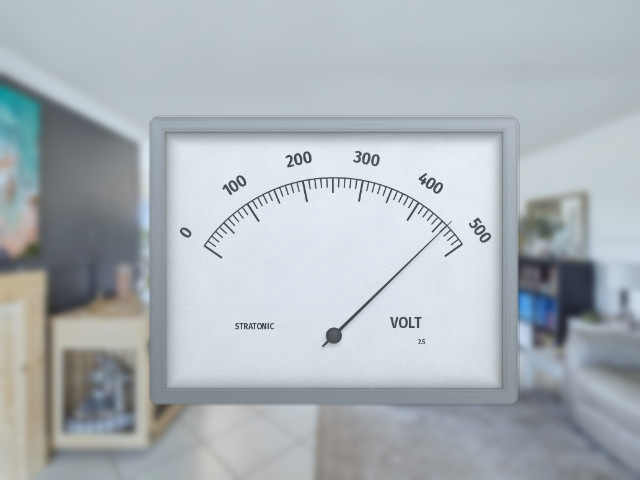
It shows {"value": 460, "unit": "V"}
